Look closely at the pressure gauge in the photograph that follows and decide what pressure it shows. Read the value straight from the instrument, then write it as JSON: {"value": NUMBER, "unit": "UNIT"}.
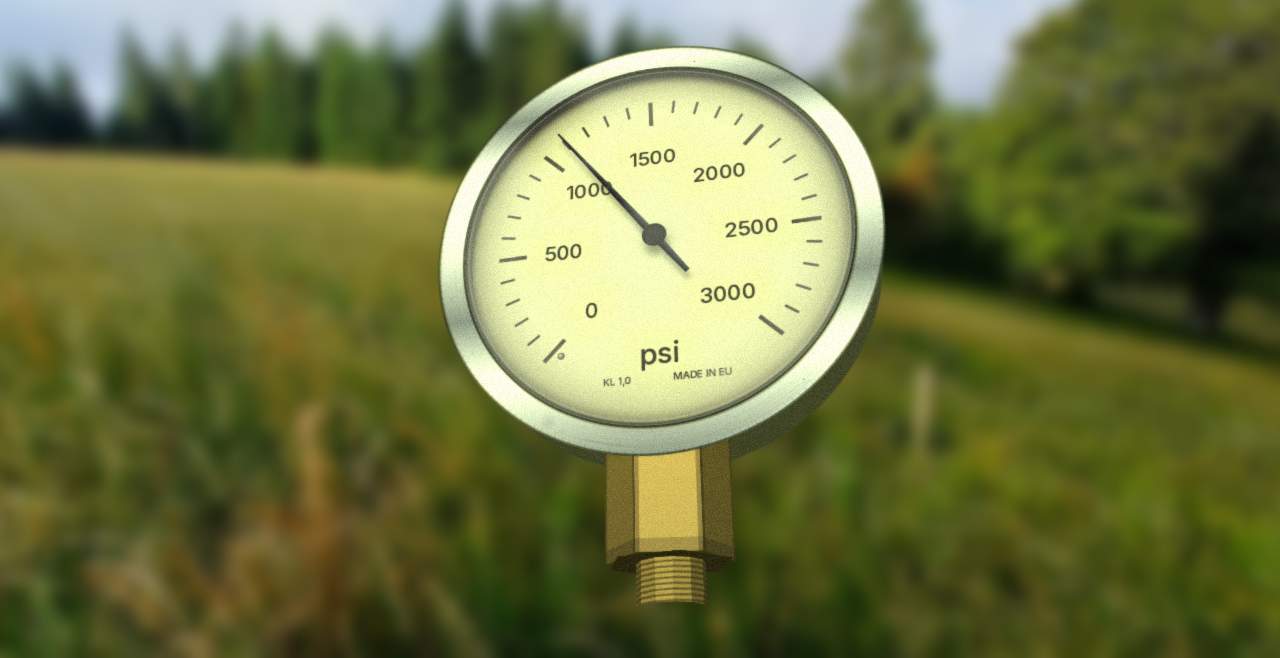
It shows {"value": 1100, "unit": "psi"}
